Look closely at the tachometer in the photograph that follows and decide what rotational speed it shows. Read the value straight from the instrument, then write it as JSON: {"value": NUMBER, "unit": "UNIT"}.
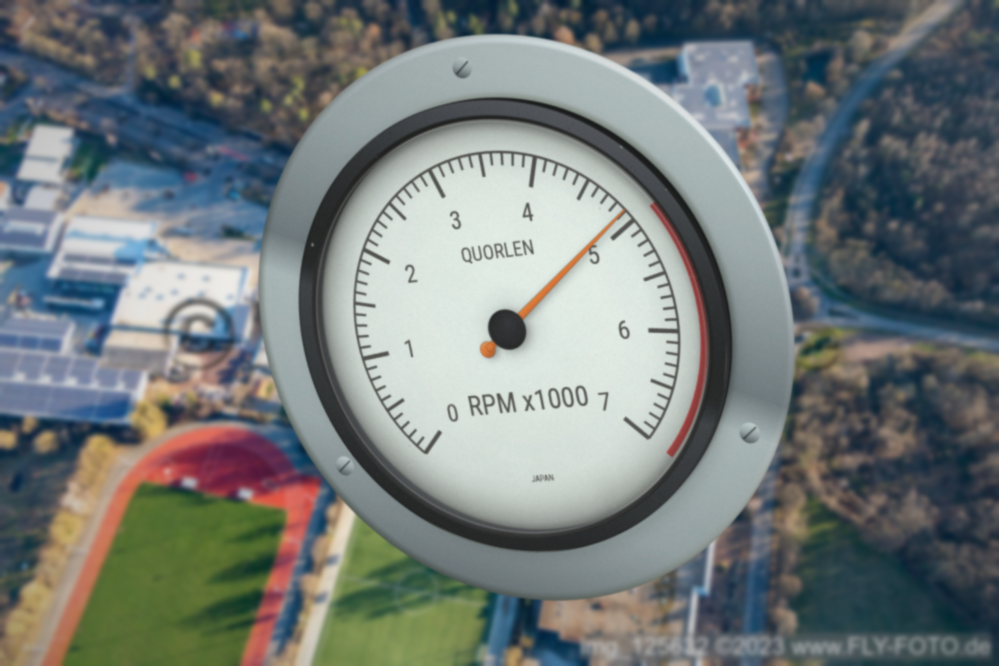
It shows {"value": 4900, "unit": "rpm"}
